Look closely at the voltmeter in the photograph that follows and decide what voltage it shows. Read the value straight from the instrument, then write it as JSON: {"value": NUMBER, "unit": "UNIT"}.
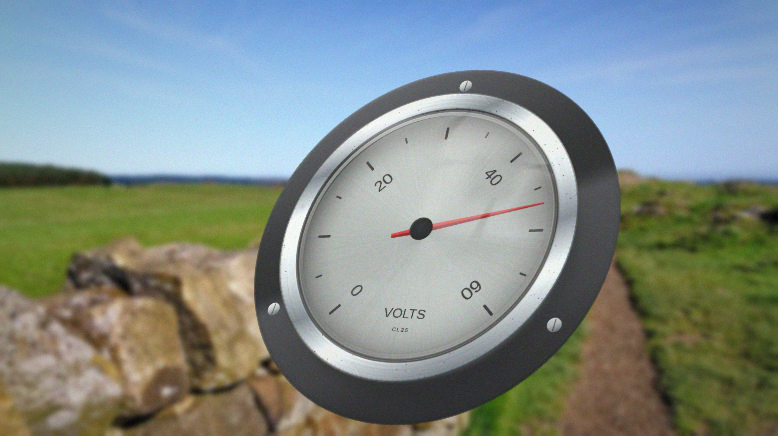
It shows {"value": 47.5, "unit": "V"}
